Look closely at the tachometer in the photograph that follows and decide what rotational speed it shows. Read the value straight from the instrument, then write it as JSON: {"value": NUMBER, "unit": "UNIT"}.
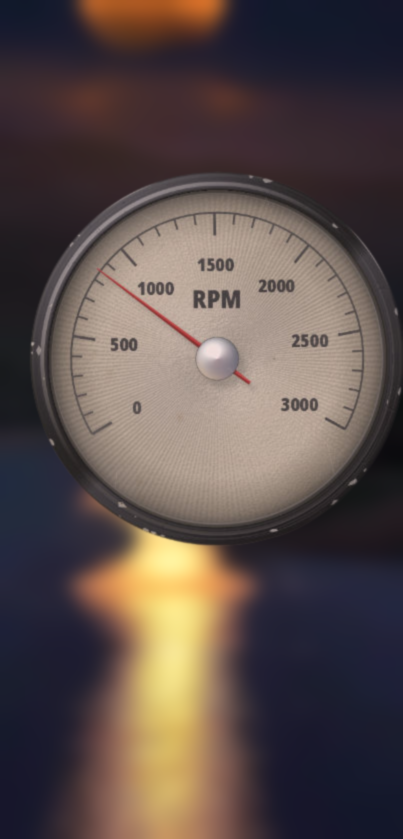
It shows {"value": 850, "unit": "rpm"}
